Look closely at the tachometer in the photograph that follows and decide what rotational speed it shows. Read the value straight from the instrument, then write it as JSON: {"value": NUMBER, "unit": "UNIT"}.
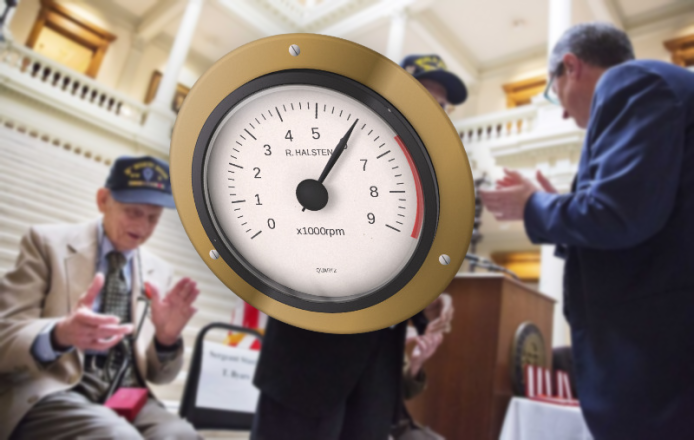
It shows {"value": 6000, "unit": "rpm"}
